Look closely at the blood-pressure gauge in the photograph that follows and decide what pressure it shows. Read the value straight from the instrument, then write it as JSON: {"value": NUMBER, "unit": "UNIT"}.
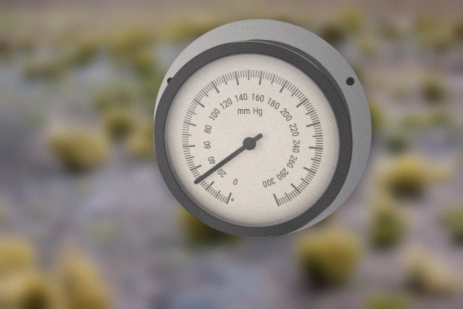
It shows {"value": 30, "unit": "mmHg"}
